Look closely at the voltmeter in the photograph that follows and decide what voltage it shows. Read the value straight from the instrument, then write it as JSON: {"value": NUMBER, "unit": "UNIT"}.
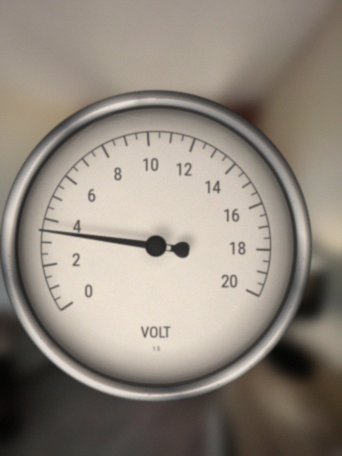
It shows {"value": 3.5, "unit": "V"}
